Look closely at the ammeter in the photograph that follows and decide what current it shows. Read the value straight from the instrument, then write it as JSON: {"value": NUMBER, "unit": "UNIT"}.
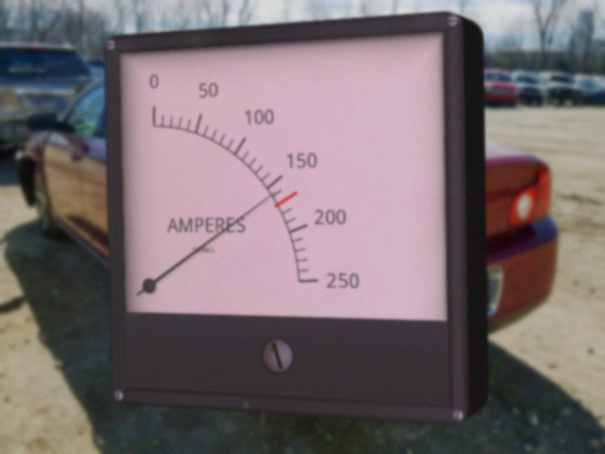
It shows {"value": 160, "unit": "A"}
